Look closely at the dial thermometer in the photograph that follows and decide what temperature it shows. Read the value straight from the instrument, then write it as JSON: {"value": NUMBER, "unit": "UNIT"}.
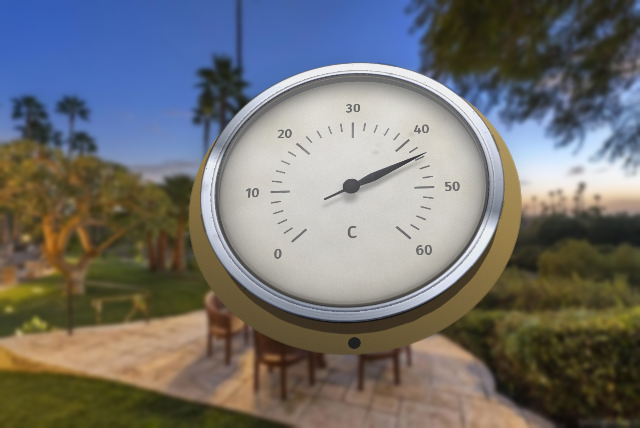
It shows {"value": 44, "unit": "°C"}
